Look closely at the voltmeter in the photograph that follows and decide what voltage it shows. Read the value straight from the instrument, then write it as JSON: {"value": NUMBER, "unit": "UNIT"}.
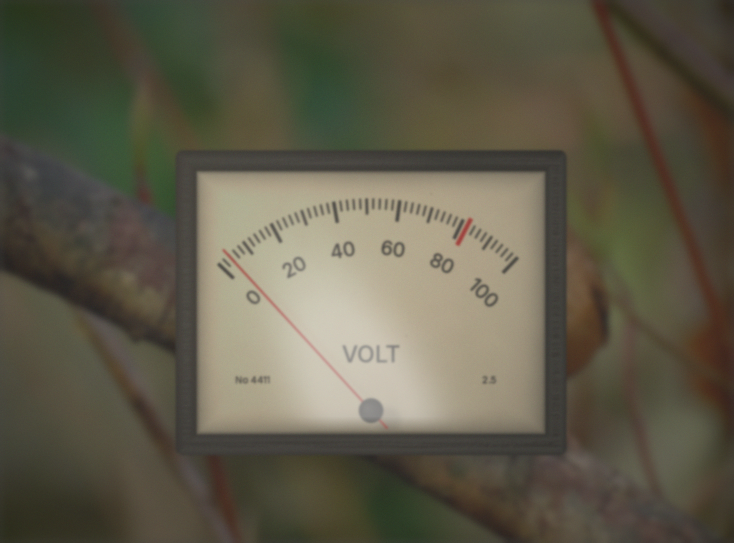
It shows {"value": 4, "unit": "V"}
